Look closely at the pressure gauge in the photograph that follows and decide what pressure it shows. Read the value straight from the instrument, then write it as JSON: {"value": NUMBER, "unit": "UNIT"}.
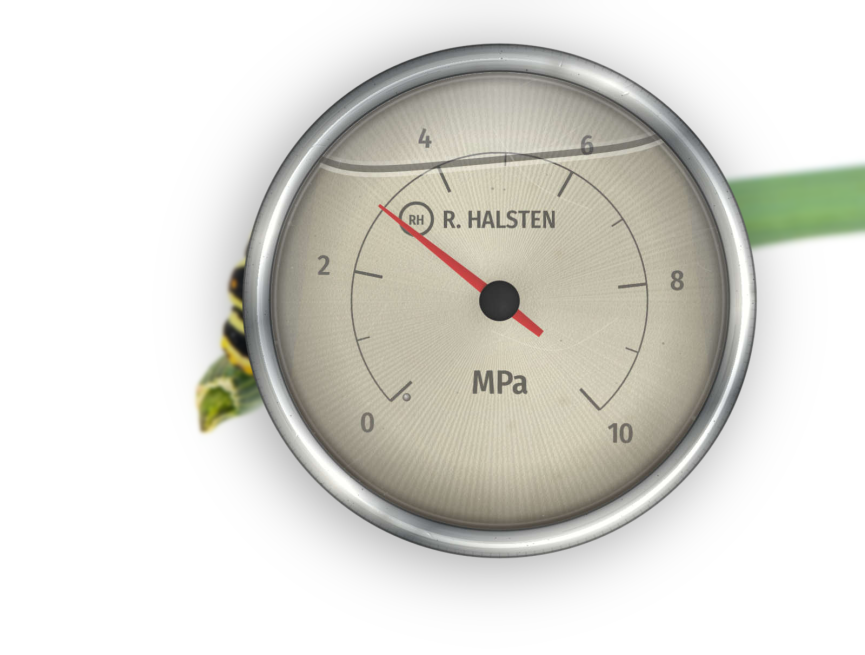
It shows {"value": 3, "unit": "MPa"}
